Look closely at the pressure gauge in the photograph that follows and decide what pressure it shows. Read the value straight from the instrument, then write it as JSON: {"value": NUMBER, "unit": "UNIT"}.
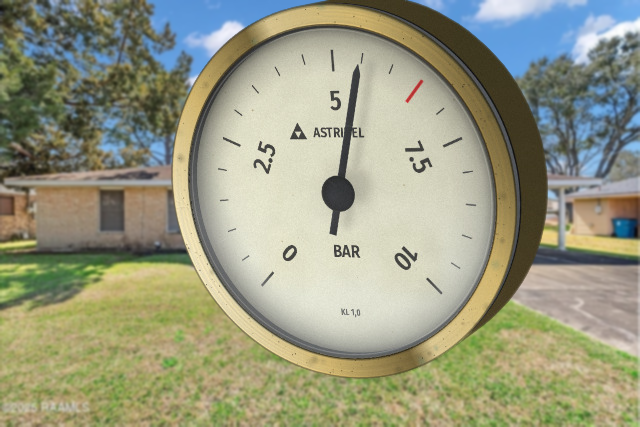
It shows {"value": 5.5, "unit": "bar"}
